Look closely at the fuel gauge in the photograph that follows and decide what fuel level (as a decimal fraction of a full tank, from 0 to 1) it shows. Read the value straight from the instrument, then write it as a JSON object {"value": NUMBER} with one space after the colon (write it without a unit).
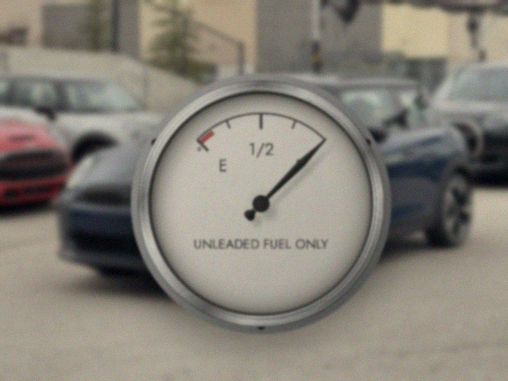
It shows {"value": 1}
